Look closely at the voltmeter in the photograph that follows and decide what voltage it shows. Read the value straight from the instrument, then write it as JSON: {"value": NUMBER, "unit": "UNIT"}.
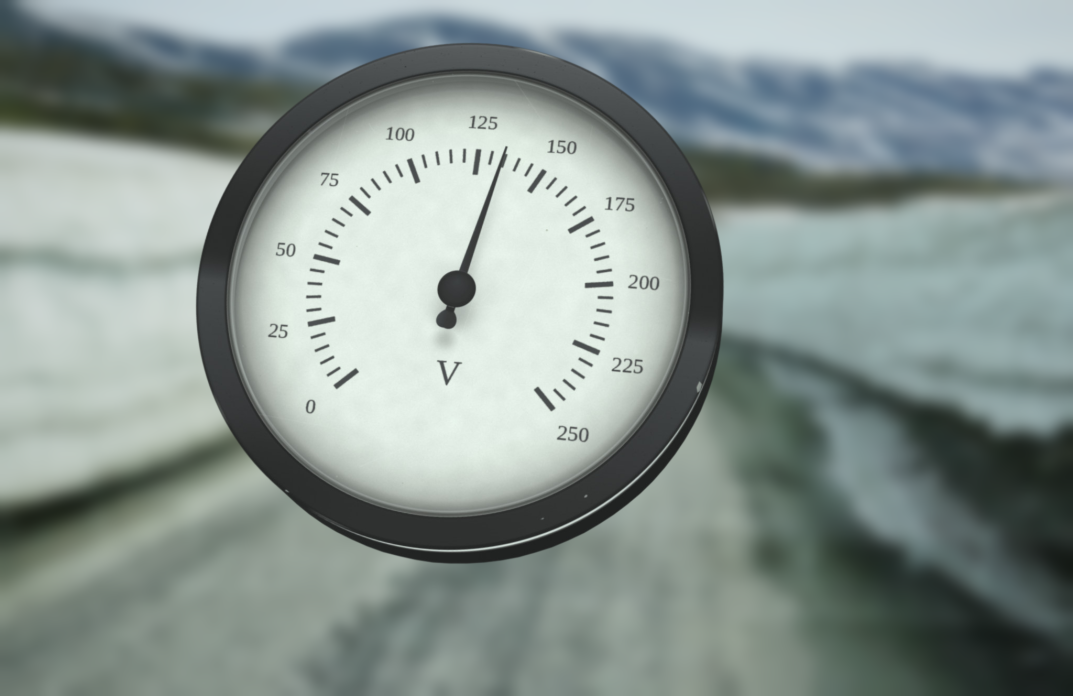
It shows {"value": 135, "unit": "V"}
